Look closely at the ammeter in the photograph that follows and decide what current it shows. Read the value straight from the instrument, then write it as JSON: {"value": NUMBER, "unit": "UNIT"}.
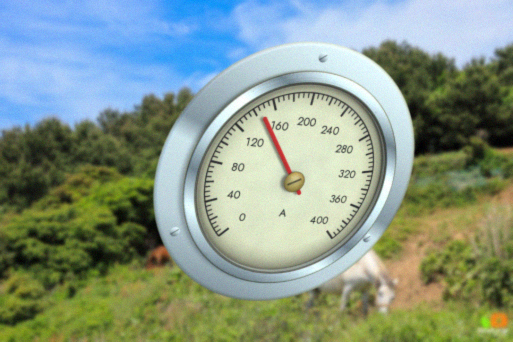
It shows {"value": 145, "unit": "A"}
